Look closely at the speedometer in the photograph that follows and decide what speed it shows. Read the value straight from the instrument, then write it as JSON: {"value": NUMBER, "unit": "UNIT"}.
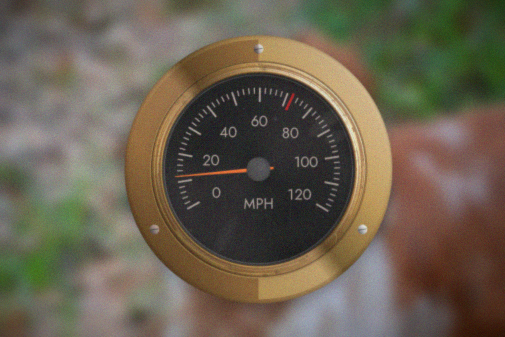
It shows {"value": 12, "unit": "mph"}
